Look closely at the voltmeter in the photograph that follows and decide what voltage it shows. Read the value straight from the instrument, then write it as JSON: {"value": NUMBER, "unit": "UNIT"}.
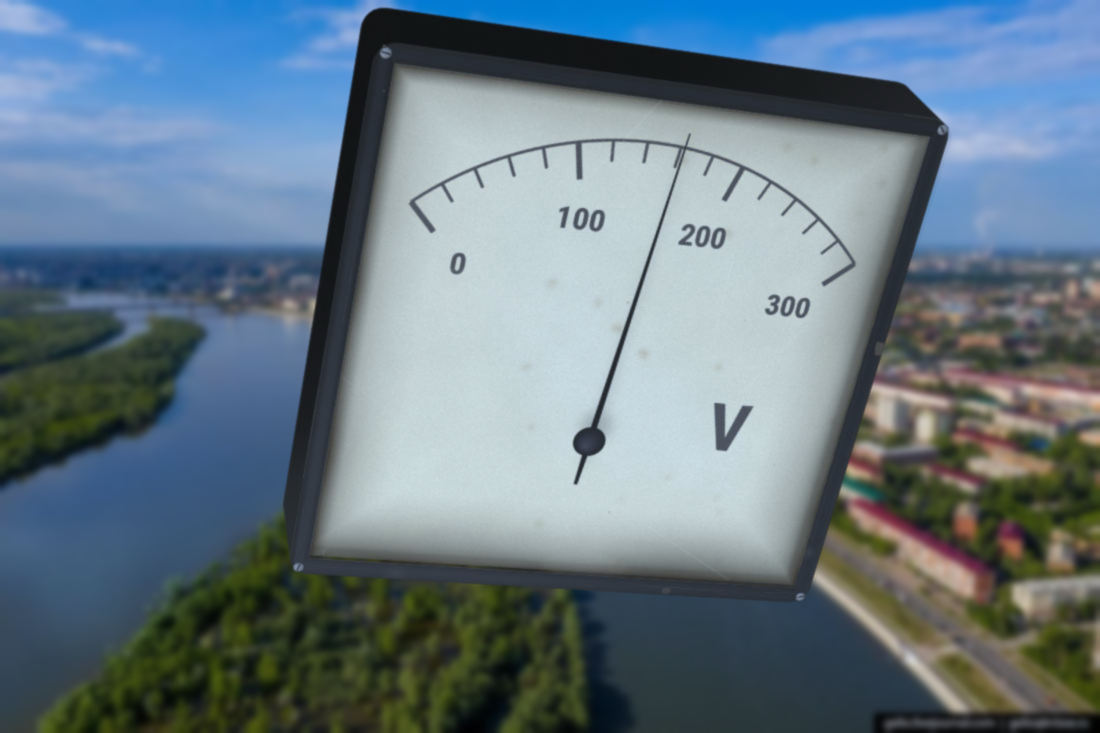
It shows {"value": 160, "unit": "V"}
